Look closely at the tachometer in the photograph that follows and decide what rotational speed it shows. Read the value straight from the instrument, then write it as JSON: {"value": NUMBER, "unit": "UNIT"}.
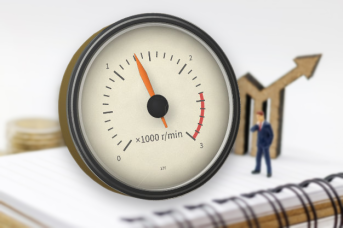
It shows {"value": 1300, "unit": "rpm"}
